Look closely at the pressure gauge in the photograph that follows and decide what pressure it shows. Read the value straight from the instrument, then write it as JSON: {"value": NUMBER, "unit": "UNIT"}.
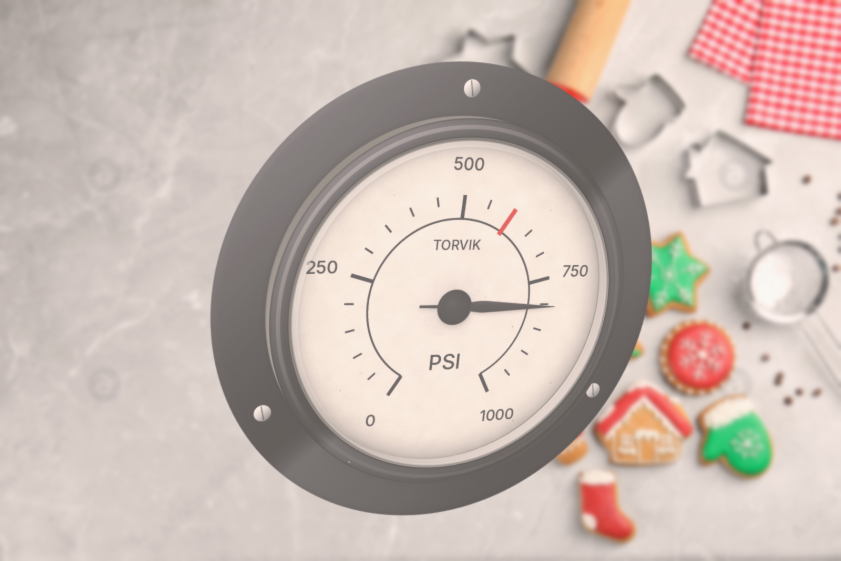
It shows {"value": 800, "unit": "psi"}
